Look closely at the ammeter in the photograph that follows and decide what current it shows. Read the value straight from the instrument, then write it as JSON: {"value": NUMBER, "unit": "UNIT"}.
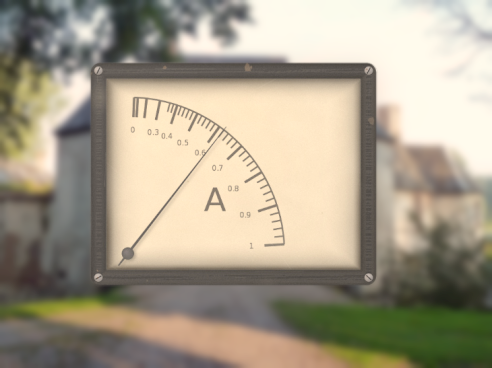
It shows {"value": 0.62, "unit": "A"}
